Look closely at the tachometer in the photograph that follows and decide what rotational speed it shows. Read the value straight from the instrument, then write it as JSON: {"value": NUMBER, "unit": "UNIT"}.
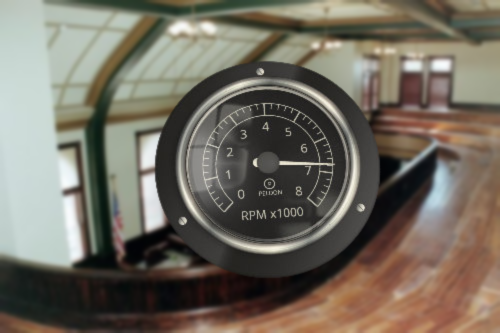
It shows {"value": 6800, "unit": "rpm"}
